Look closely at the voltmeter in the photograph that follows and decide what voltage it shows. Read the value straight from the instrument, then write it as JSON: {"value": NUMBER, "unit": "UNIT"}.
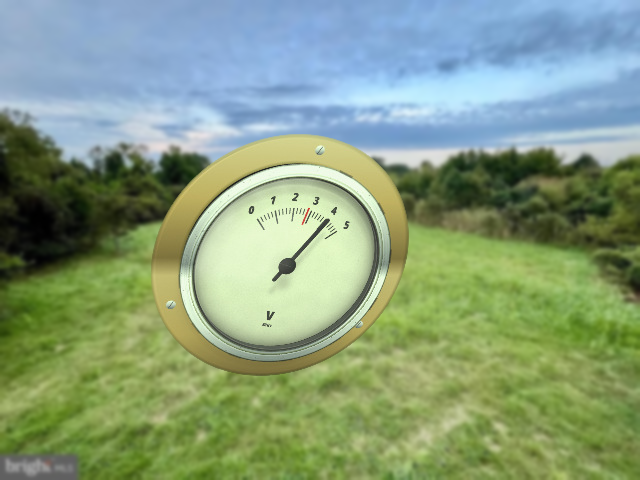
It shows {"value": 4, "unit": "V"}
